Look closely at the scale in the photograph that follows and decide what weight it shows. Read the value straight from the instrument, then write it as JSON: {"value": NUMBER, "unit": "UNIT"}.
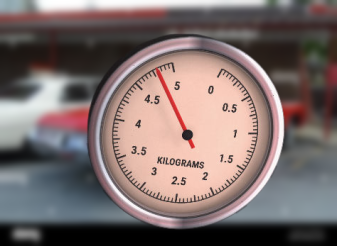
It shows {"value": 4.8, "unit": "kg"}
